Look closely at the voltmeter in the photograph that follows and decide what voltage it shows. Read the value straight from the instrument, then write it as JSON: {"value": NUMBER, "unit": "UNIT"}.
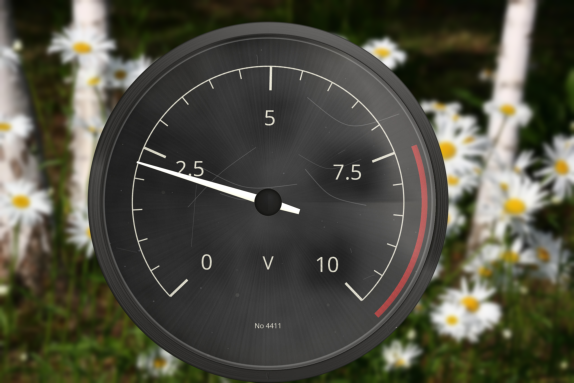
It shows {"value": 2.25, "unit": "V"}
